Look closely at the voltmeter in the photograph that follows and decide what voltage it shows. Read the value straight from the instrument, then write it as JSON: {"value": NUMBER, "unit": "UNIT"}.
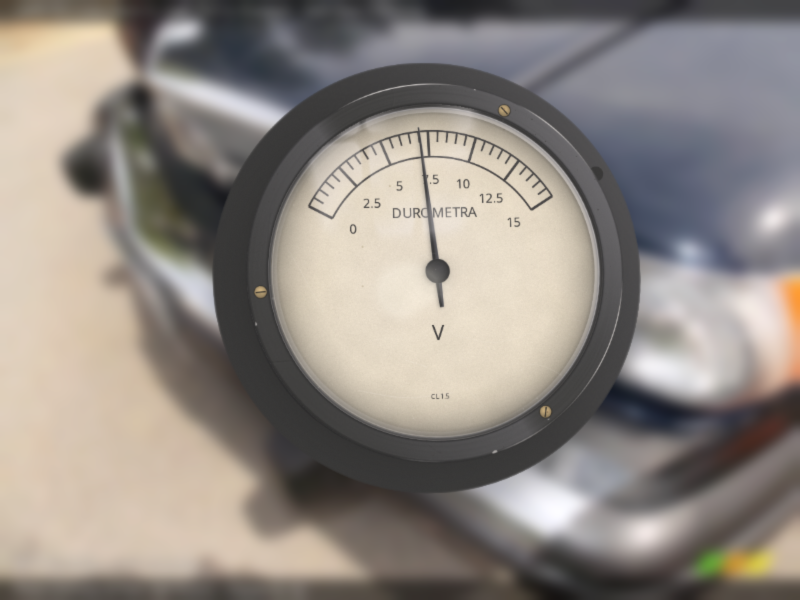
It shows {"value": 7, "unit": "V"}
